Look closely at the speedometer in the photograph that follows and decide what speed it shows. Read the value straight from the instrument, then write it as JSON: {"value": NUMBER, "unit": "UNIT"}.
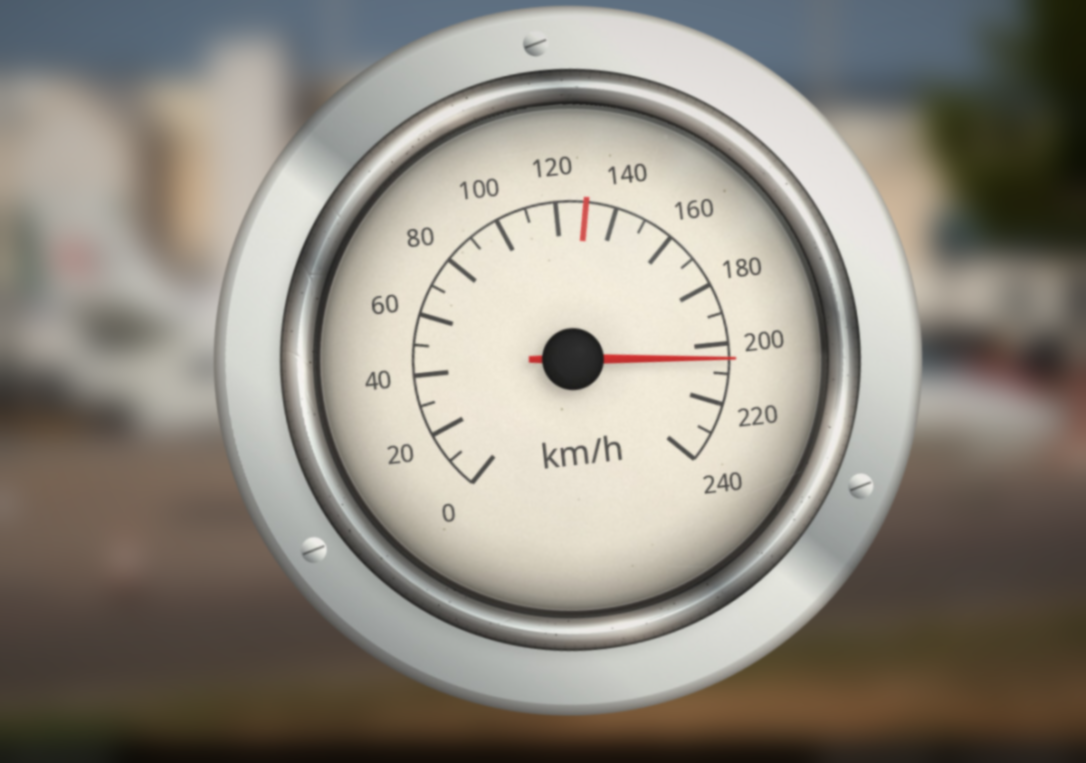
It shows {"value": 205, "unit": "km/h"}
